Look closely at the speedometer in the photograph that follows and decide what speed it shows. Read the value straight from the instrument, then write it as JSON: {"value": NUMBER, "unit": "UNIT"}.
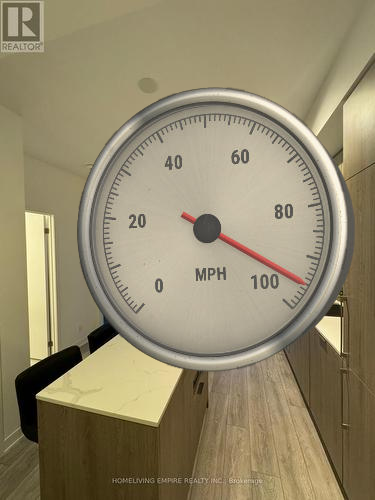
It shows {"value": 95, "unit": "mph"}
